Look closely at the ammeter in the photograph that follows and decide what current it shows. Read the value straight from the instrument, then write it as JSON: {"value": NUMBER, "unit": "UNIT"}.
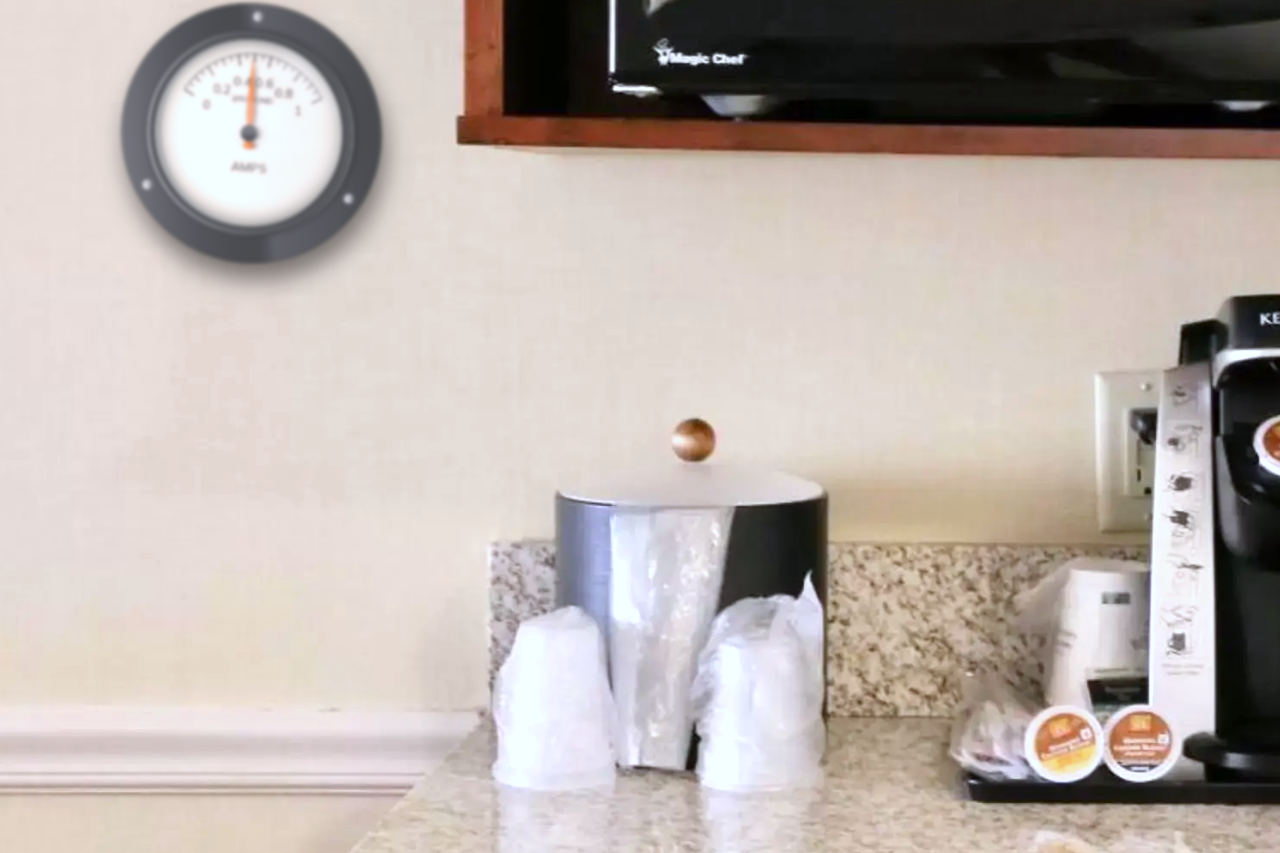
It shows {"value": 0.5, "unit": "A"}
